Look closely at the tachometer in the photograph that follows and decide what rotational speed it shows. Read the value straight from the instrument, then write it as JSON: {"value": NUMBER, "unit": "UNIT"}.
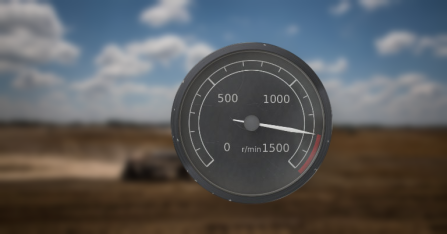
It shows {"value": 1300, "unit": "rpm"}
